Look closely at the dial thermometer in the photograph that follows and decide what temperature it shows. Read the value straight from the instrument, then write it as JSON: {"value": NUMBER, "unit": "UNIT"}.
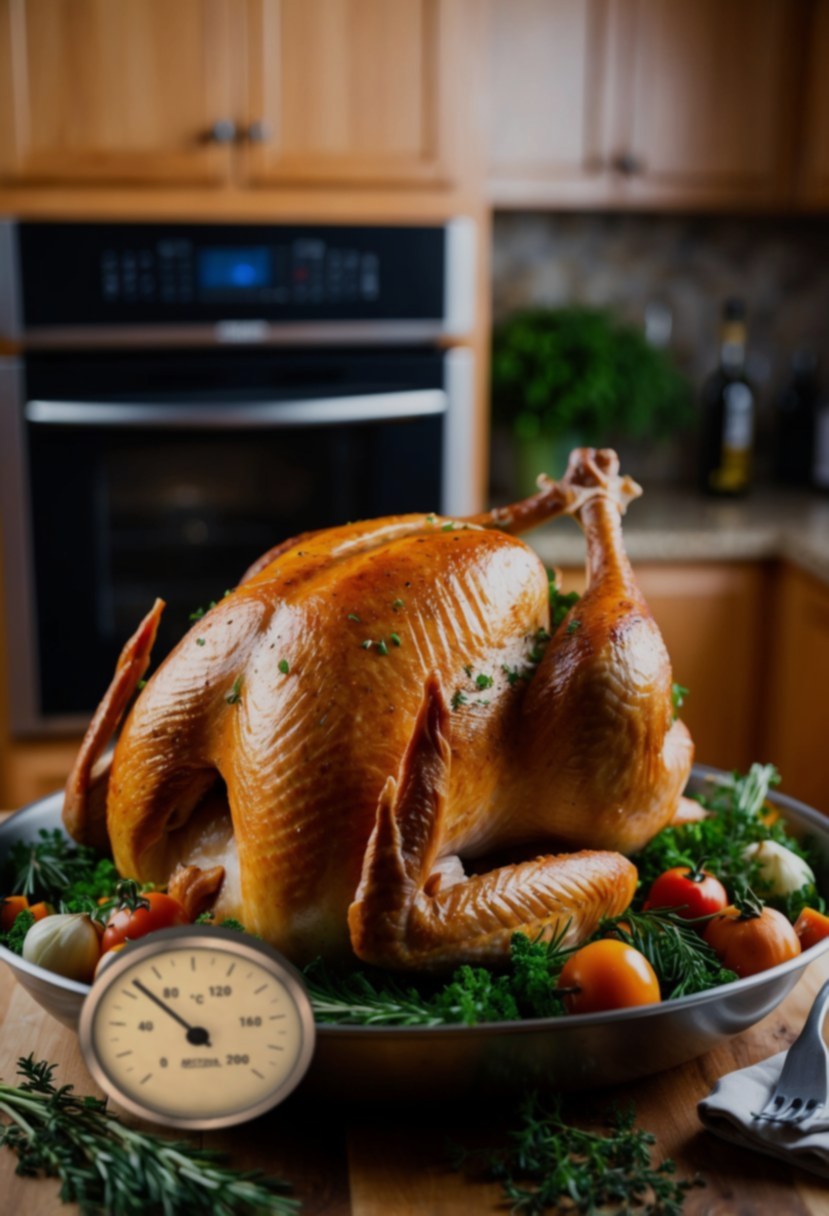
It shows {"value": 70, "unit": "°C"}
